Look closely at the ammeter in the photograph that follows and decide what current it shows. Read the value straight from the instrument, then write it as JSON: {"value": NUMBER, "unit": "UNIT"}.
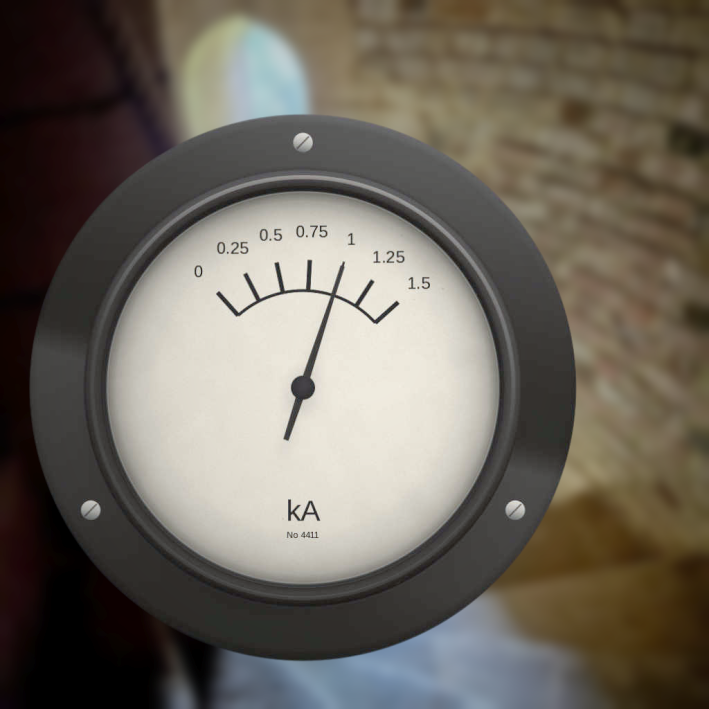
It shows {"value": 1, "unit": "kA"}
